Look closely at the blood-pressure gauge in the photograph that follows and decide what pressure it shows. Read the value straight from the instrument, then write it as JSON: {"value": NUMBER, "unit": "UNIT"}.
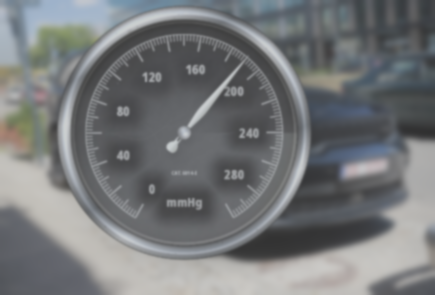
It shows {"value": 190, "unit": "mmHg"}
